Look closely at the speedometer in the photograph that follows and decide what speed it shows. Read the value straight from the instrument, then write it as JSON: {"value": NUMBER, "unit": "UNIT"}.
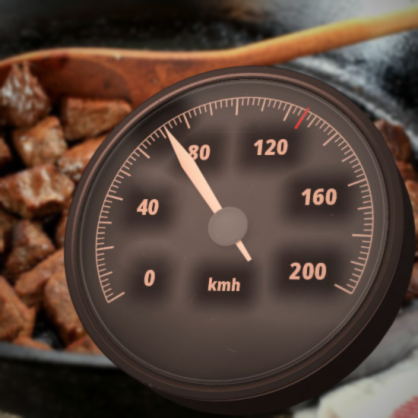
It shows {"value": 72, "unit": "km/h"}
